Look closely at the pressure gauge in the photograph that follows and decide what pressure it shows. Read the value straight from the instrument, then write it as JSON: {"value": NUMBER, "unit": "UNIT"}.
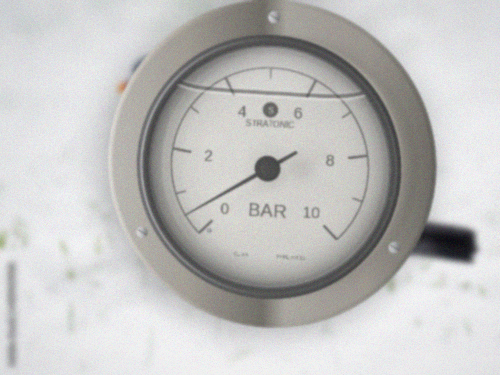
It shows {"value": 0.5, "unit": "bar"}
